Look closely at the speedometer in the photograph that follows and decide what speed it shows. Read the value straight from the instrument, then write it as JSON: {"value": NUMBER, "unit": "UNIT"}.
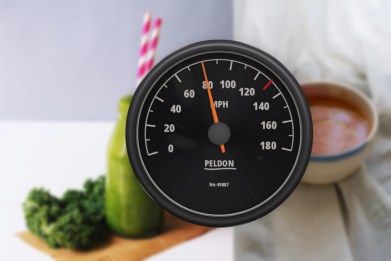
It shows {"value": 80, "unit": "mph"}
